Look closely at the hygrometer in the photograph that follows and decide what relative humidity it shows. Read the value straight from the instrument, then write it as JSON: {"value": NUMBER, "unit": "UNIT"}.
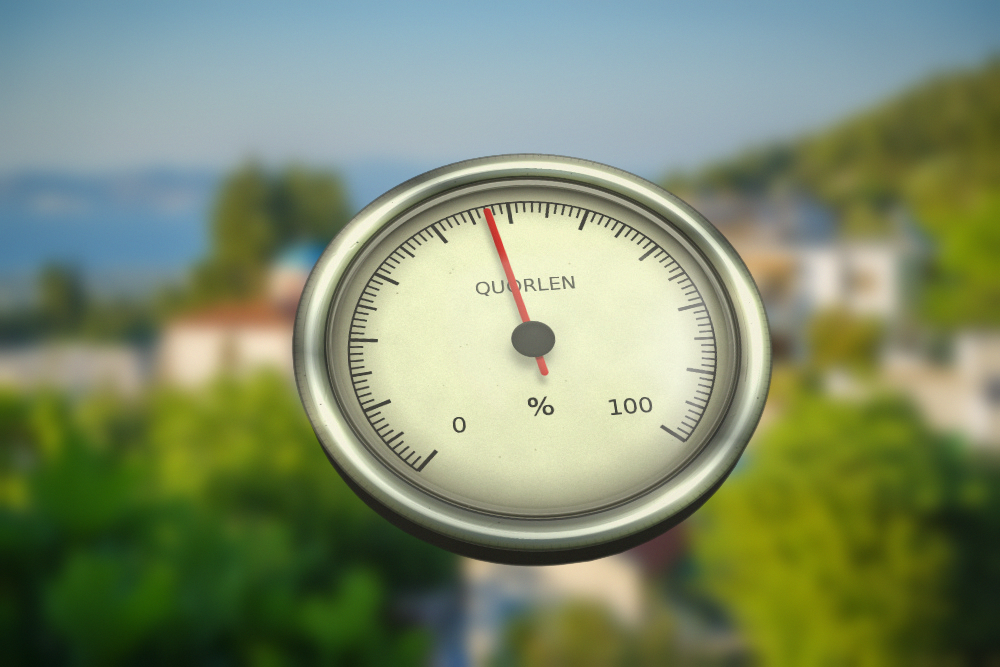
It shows {"value": 47, "unit": "%"}
